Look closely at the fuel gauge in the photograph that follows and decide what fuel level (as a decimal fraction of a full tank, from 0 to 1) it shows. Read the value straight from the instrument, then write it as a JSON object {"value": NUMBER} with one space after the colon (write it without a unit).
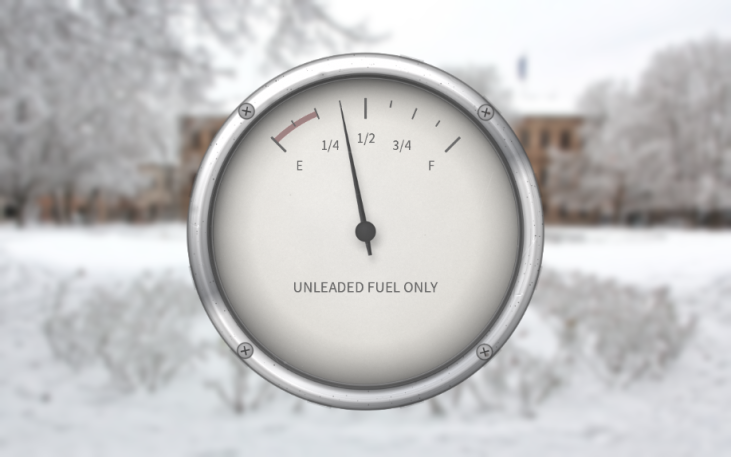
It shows {"value": 0.375}
